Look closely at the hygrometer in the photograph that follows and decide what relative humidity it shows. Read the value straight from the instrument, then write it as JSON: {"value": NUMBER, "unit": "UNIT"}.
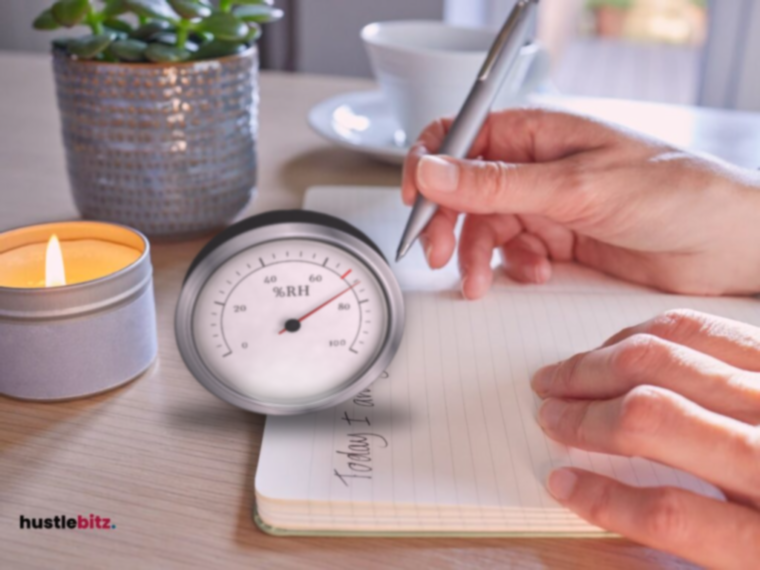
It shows {"value": 72, "unit": "%"}
